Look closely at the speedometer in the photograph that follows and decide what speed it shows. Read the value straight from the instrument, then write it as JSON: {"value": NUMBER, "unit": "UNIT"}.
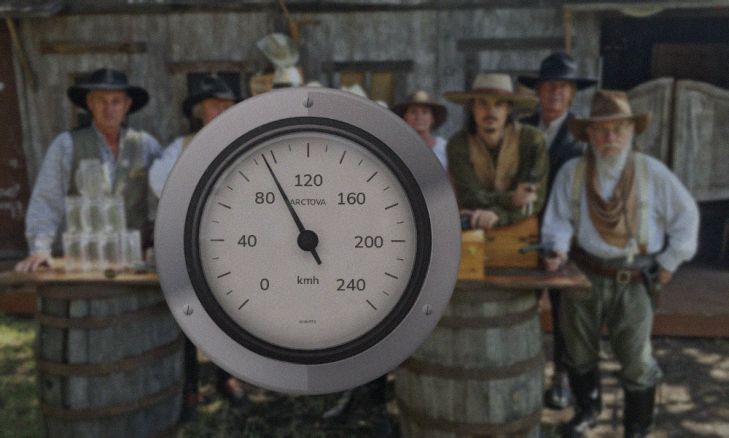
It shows {"value": 95, "unit": "km/h"}
